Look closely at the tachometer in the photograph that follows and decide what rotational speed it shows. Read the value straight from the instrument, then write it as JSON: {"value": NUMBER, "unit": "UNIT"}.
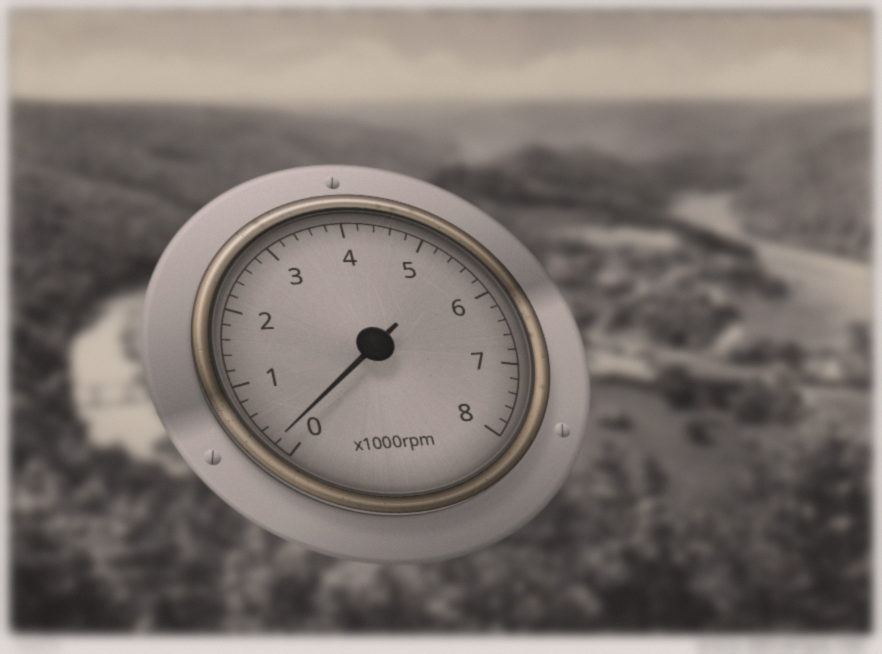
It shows {"value": 200, "unit": "rpm"}
